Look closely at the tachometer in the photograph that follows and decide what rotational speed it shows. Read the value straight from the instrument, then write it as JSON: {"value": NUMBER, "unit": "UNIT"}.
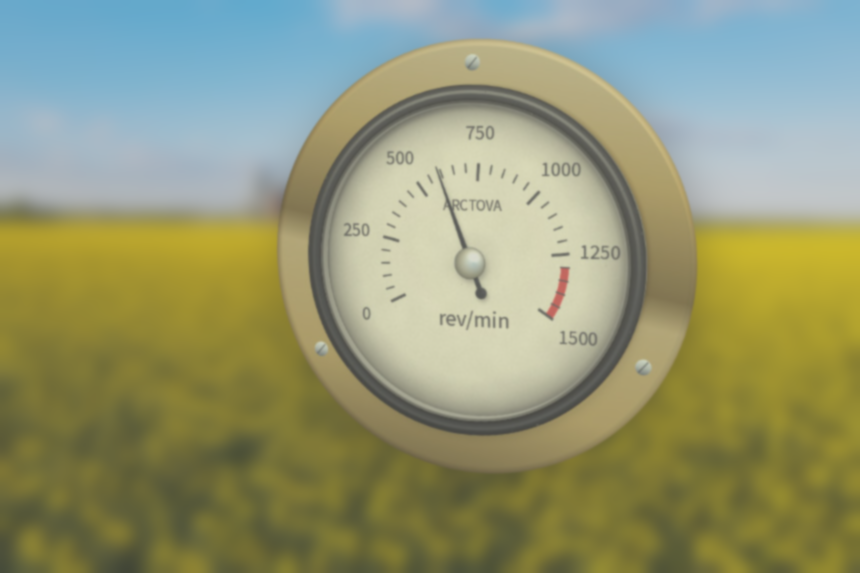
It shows {"value": 600, "unit": "rpm"}
